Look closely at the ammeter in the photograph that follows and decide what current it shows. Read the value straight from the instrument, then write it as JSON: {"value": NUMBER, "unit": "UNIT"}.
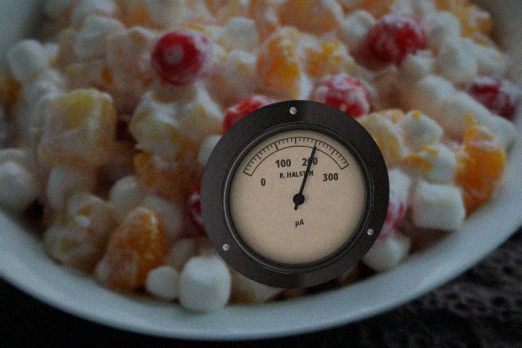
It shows {"value": 200, "unit": "µA"}
